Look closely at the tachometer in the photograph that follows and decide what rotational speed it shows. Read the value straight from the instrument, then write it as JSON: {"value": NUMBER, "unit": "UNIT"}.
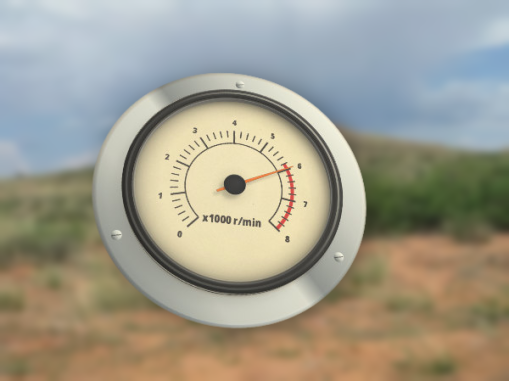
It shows {"value": 6000, "unit": "rpm"}
